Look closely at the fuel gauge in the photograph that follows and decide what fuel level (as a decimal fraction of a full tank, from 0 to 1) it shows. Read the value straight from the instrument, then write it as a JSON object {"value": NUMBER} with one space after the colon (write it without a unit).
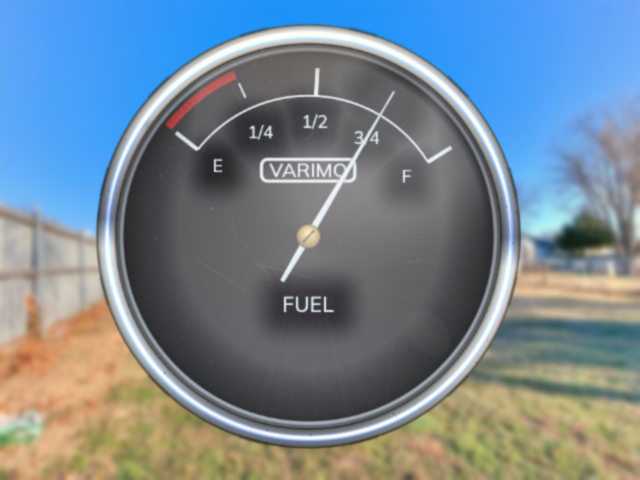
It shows {"value": 0.75}
